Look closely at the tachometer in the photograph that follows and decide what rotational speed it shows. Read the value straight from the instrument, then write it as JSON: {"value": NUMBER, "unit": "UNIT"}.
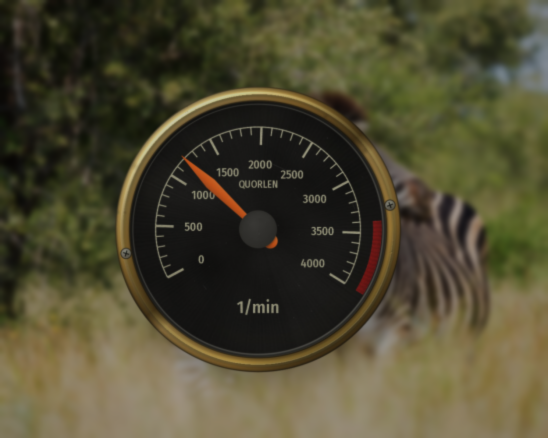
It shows {"value": 1200, "unit": "rpm"}
